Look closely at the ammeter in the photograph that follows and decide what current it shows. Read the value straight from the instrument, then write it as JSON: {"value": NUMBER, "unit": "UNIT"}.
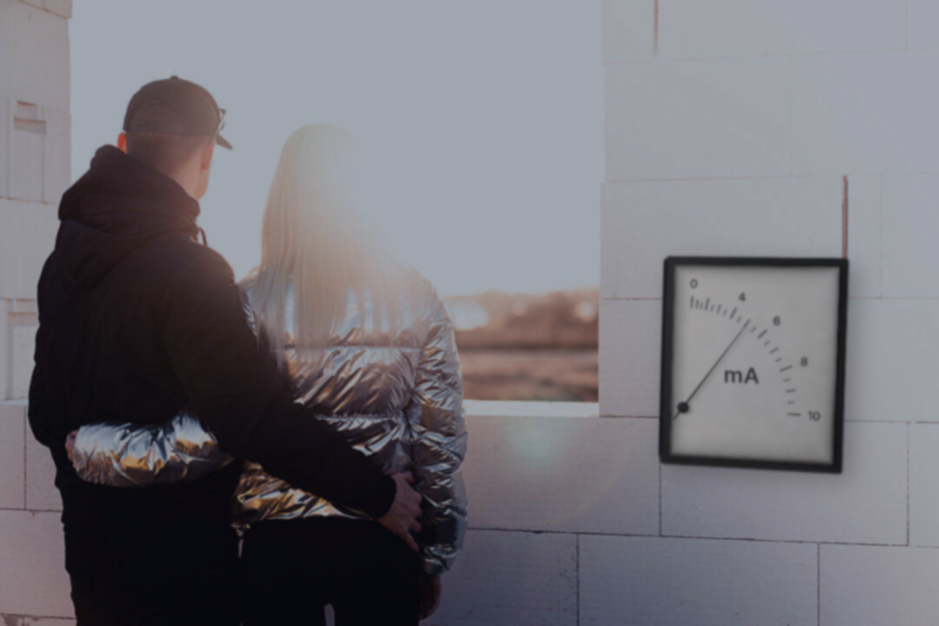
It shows {"value": 5, "unit": "mA"}
